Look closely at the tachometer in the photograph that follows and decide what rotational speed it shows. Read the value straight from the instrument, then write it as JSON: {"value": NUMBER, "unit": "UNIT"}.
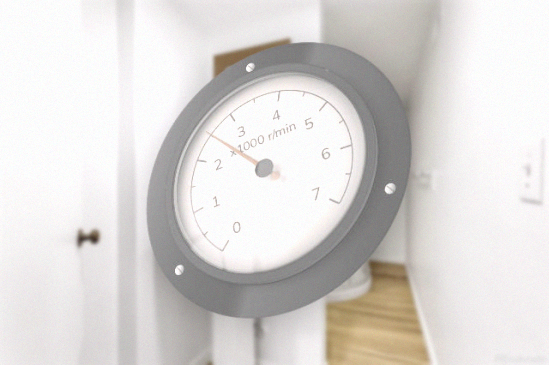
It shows {"value": 2500, "unit": "rpm"}
